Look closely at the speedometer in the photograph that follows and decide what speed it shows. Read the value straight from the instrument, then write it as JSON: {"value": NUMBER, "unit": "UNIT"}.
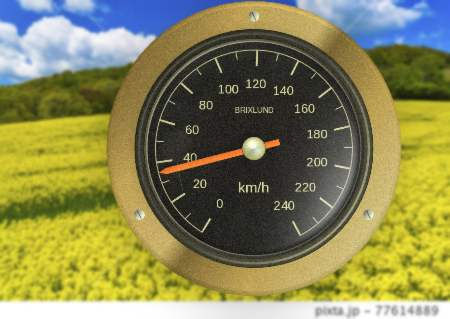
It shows {"value": 35, "unit": "km/h"}
